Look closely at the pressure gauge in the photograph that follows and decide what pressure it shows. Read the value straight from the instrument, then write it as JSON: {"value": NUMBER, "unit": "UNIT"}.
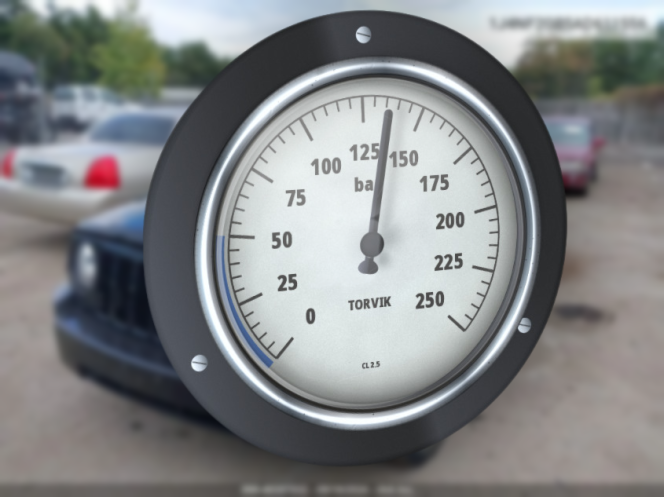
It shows {"value": 135, "unit": "bar"}
